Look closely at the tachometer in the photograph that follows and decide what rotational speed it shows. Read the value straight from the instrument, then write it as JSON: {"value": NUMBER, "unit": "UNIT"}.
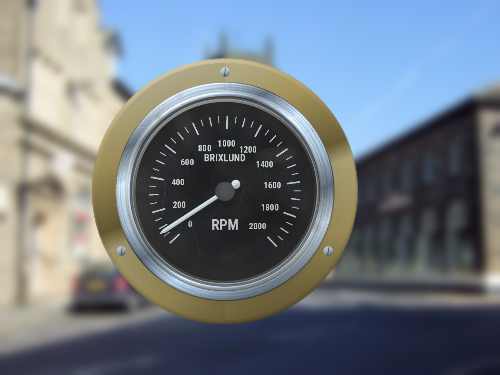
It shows {"value": 75, "unit": "rpm"}
